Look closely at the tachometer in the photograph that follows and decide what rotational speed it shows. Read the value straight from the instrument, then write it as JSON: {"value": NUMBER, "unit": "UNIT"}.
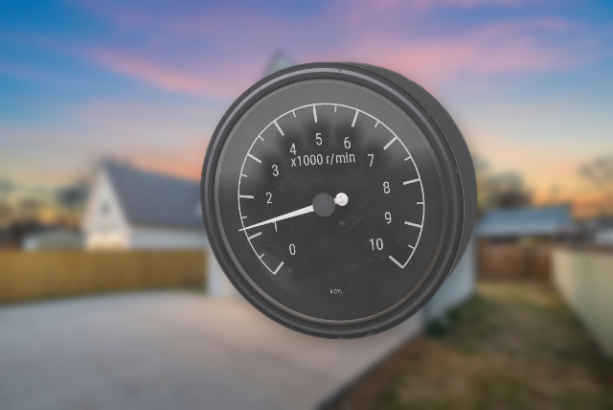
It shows {"value": 1250, "unit": "rpm"}
